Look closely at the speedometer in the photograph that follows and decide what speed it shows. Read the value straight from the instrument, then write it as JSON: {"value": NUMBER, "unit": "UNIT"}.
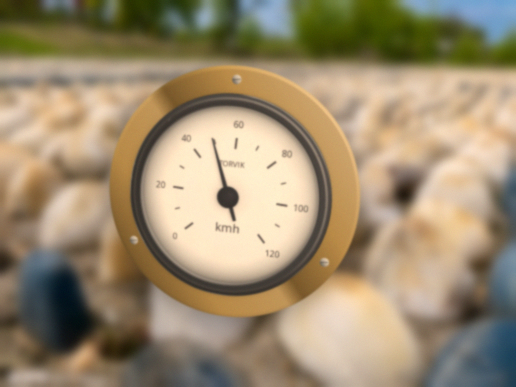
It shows {"value": 50, "unit": "km/h"}
